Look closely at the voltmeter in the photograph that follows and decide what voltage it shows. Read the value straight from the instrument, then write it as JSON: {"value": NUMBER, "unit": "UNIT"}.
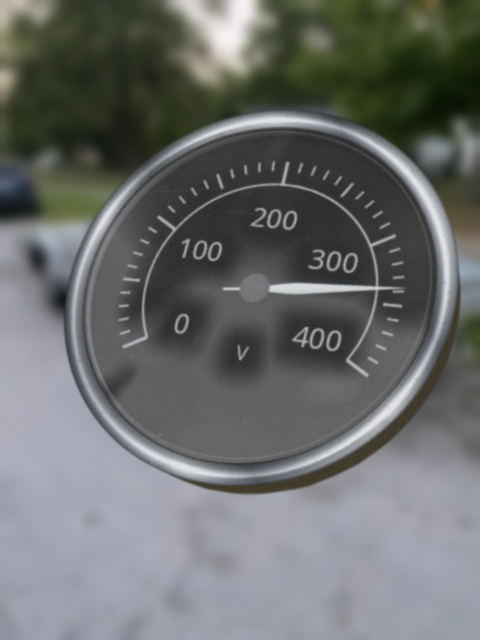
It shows {"value": 340, "unit": "V"}
